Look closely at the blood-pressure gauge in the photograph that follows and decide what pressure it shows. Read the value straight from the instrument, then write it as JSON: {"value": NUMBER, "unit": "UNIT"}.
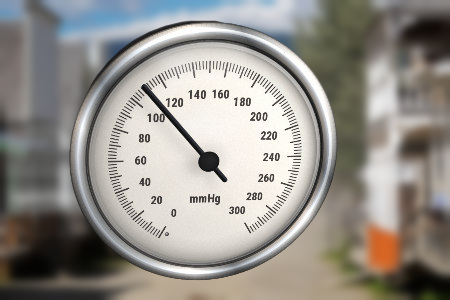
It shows {"value": 110, "unit": "mmHg"}
